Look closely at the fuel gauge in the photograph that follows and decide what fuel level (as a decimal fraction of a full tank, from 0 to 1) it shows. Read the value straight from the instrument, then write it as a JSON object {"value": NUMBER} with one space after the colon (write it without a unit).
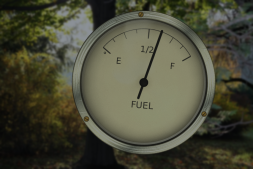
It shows {"value": 0.625}
